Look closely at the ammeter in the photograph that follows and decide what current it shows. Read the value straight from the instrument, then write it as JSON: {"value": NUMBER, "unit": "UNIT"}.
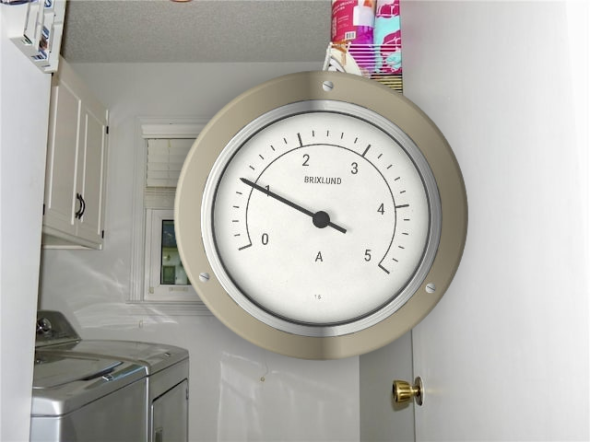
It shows {"value": 1, "unit": "A"}
